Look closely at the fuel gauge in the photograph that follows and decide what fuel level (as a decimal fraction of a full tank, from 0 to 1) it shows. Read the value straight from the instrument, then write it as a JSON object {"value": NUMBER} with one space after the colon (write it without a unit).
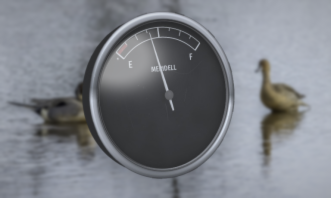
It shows {"value": 0.375}
